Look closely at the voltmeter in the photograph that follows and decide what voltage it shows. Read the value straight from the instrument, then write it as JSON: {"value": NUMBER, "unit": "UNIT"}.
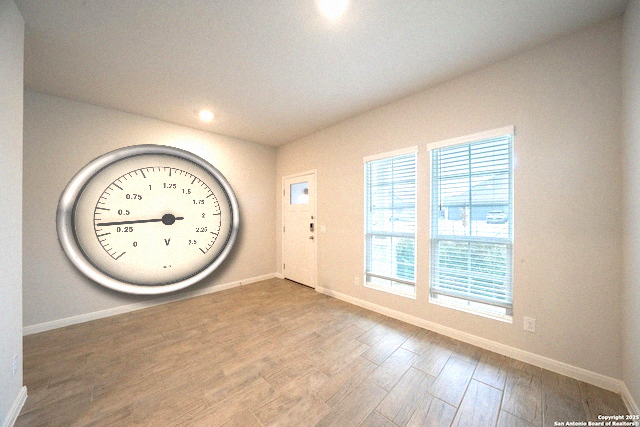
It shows {"value": 0.35, "unit": "V"}
